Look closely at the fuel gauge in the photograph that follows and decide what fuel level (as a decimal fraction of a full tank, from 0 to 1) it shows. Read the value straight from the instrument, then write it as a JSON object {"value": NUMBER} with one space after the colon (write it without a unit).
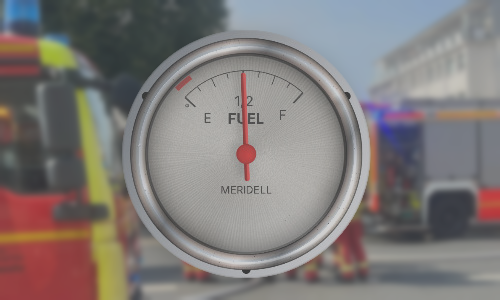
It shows {"value": 0.5}
